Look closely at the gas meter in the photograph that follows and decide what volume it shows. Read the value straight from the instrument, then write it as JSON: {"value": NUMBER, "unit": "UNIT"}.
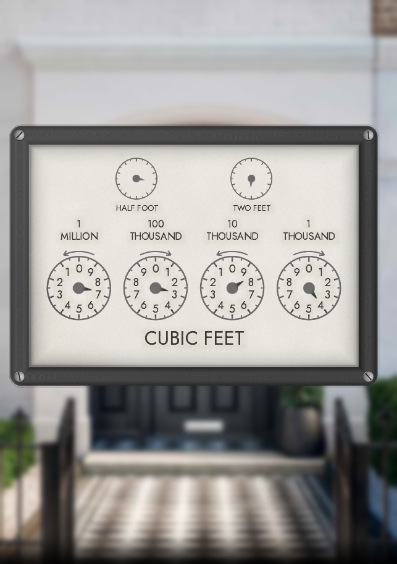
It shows {"value": 728400, "unit": "ft³"}
